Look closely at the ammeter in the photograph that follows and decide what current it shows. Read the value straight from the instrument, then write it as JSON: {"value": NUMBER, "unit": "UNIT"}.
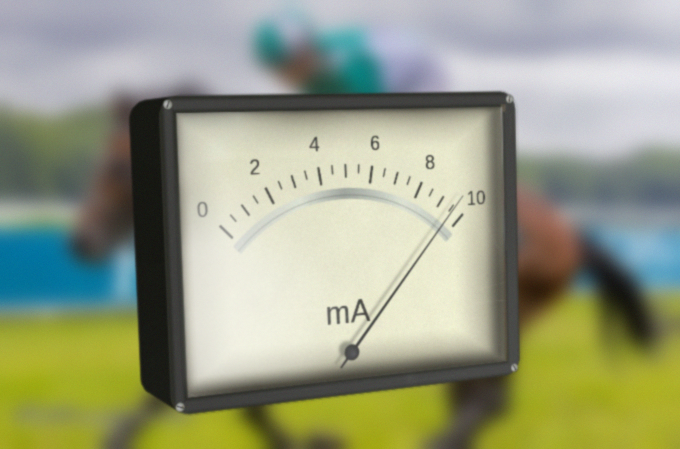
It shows {"value": 9.5, "unit": "mA"}
